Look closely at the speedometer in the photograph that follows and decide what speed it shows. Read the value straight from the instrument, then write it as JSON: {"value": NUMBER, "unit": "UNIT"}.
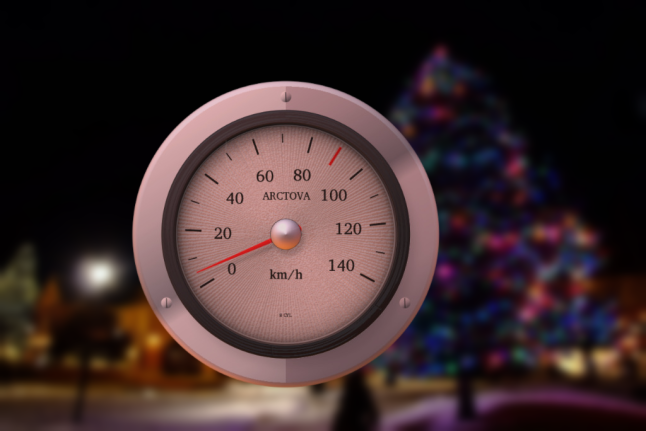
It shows {"value": 5, "unit": "km/h"}
